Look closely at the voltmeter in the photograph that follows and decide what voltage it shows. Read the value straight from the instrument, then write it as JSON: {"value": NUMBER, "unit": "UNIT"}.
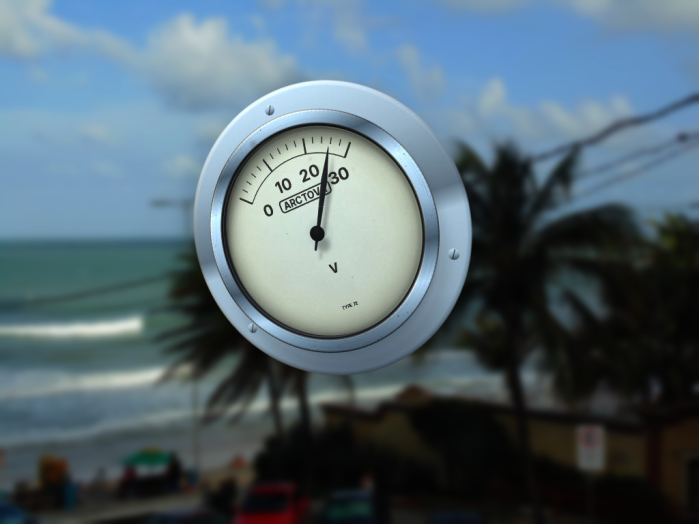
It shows {"value": 26, "unit": "V"}
